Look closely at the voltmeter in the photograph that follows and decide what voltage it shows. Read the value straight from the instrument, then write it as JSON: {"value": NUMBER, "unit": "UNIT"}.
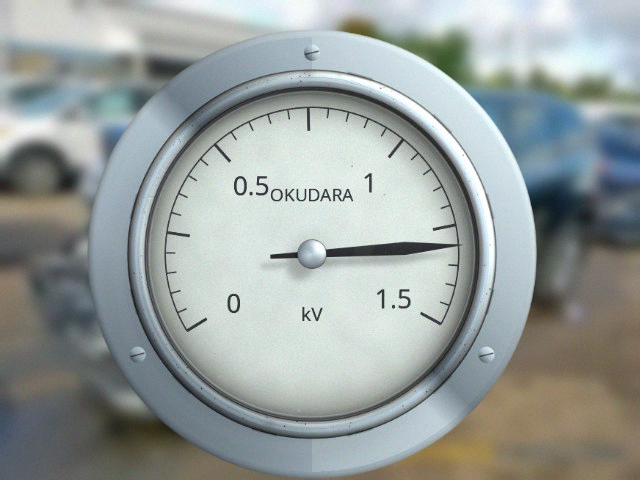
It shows {"value": 1.3, "unit": "kV"}
